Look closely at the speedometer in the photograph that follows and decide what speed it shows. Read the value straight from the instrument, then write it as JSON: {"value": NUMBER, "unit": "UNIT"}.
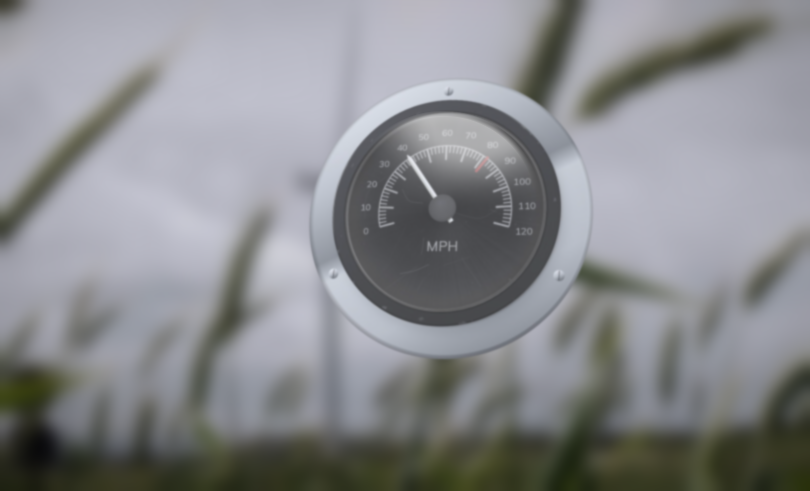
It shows {"value": 40, "unit": "mph"}
